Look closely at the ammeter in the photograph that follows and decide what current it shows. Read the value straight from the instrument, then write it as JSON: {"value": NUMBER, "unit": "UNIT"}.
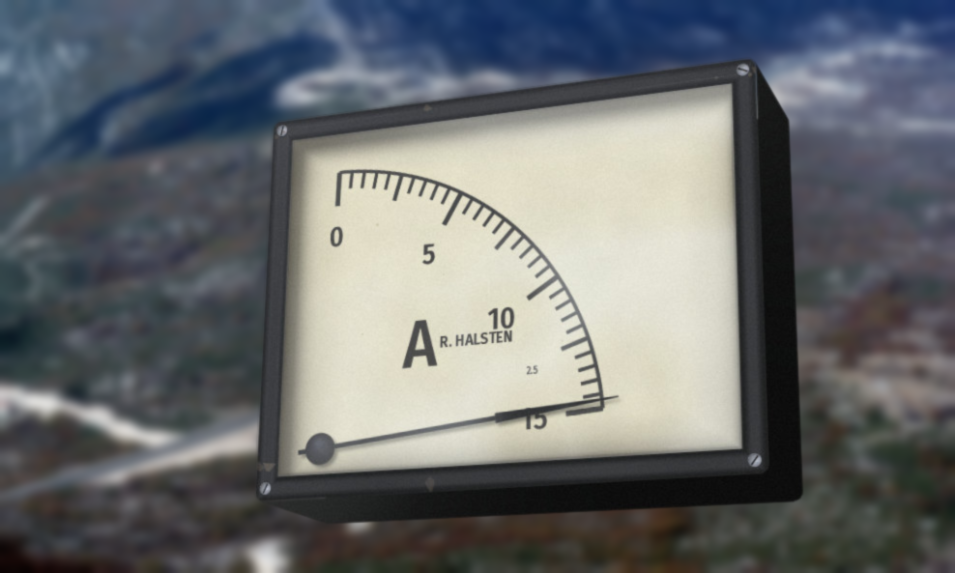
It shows {"value": 14.75, "unit": "A"}
